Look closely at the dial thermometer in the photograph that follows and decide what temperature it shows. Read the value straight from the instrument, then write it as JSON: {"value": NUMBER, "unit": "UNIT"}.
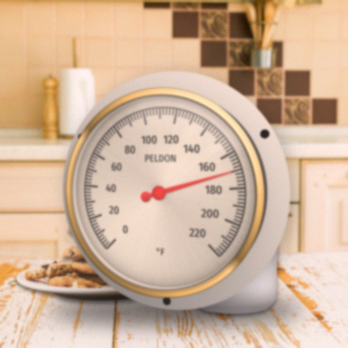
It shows {"value": 170, "unit": "°F"}
